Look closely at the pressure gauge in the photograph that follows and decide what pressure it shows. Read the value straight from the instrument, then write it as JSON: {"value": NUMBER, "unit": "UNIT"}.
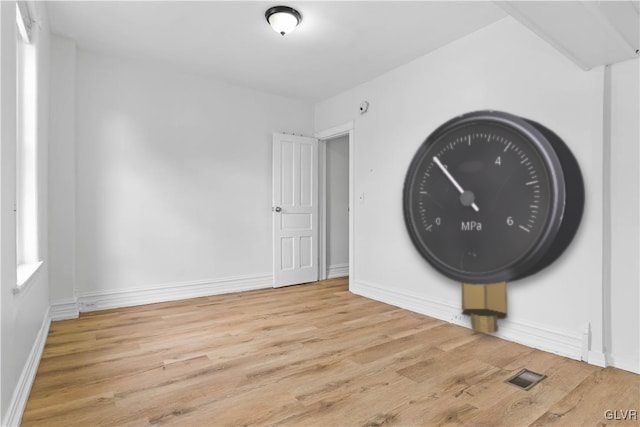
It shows {"value": 2, "unit": "MPa"}
